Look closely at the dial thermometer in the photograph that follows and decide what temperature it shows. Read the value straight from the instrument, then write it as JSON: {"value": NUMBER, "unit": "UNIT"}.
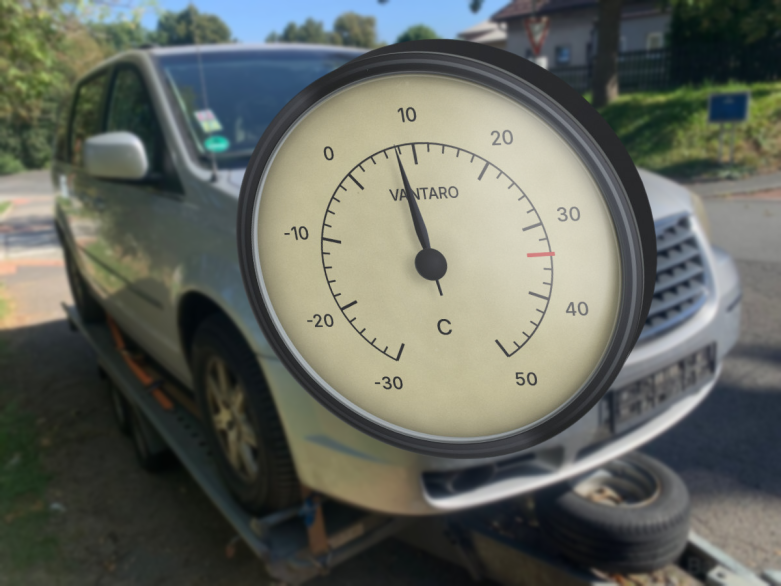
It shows {"value": 8, "unit": "°C"}
